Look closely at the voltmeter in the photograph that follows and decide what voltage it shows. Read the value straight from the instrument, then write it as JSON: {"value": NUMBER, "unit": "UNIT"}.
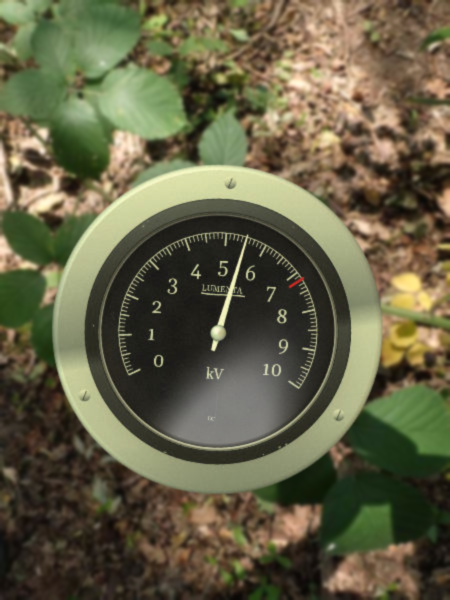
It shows {"value": 5.5, "unit": "kV"}
